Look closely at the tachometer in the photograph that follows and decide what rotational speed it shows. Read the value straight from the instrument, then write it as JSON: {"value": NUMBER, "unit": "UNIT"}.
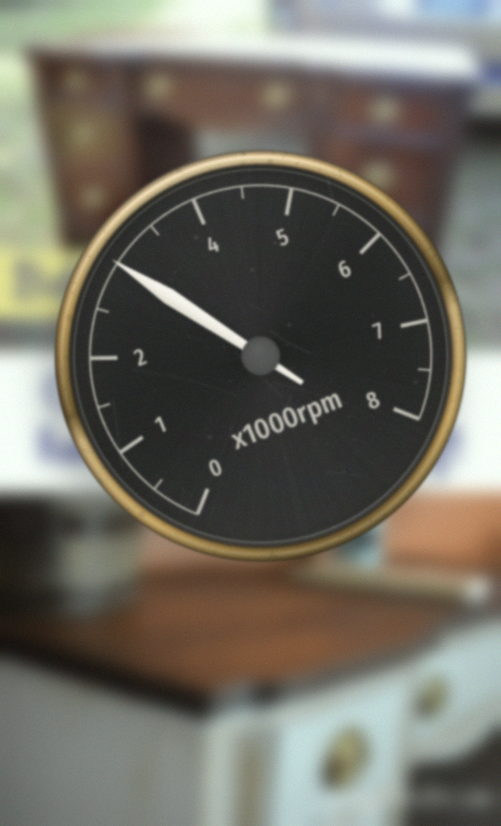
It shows {"value": 3000, "unit": "rpm"}
